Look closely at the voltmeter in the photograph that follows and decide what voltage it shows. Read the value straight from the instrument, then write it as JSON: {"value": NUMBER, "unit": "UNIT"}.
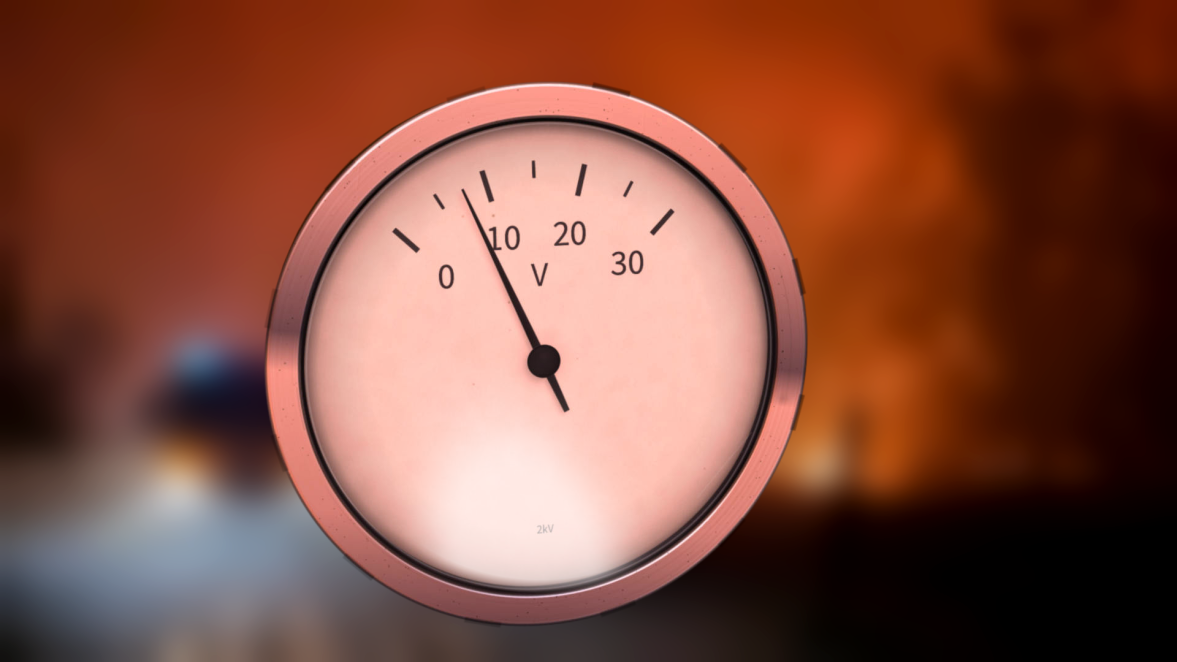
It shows {"value": 7.5, "unit": "V"}
